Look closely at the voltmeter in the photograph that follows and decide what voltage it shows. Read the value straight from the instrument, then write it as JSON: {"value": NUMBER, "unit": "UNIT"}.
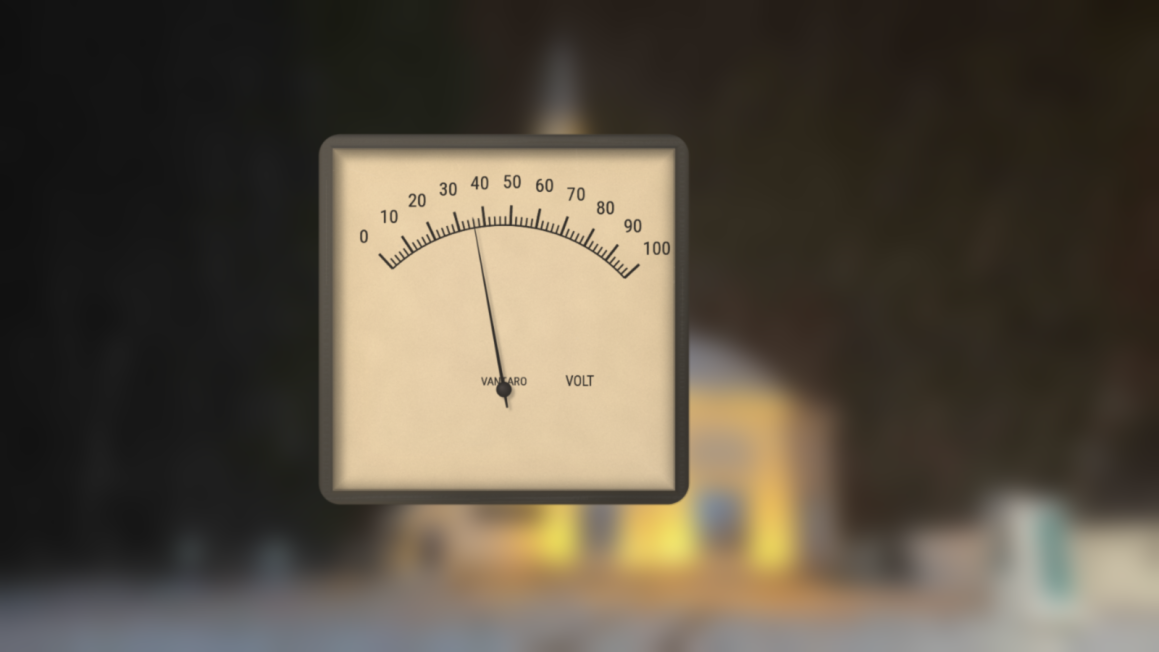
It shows {"value": 36, "unit": "V"}
